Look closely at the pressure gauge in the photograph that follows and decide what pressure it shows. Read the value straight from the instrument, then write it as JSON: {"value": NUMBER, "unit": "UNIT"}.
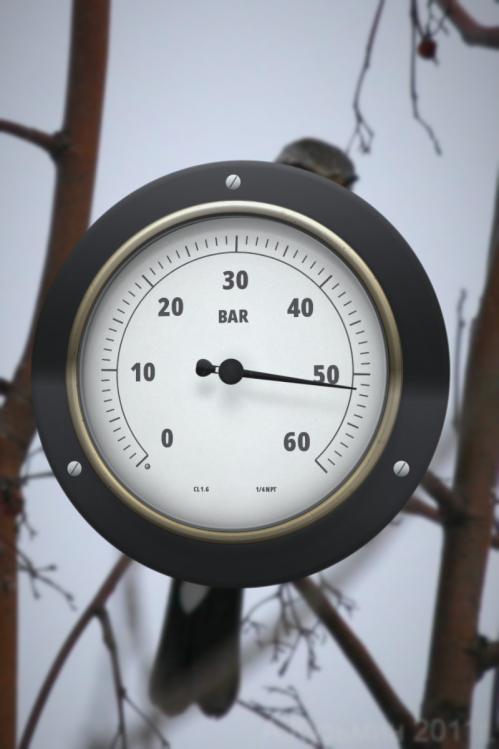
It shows {"value": 51.5, "unit": "bar"}
